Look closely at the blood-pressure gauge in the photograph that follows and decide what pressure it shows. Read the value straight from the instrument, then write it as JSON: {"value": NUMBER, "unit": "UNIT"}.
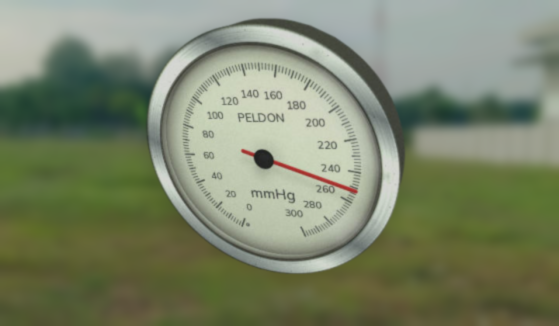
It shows {"value": 250, "unit": "mmHg"}
